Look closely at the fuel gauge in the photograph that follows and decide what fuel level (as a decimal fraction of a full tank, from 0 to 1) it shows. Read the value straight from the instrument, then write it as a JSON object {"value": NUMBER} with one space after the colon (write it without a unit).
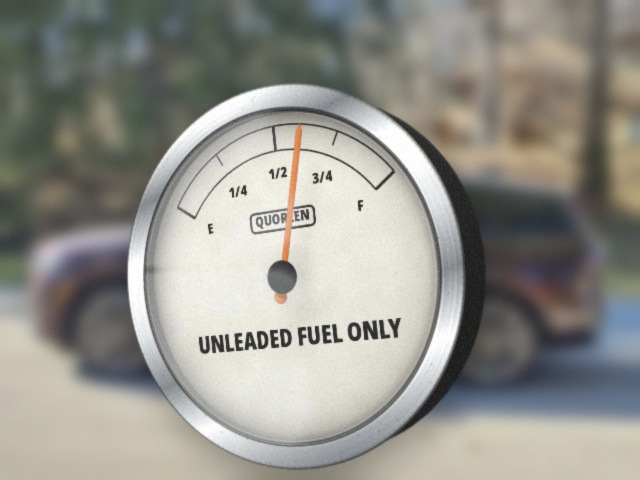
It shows {"value": 0.625}
